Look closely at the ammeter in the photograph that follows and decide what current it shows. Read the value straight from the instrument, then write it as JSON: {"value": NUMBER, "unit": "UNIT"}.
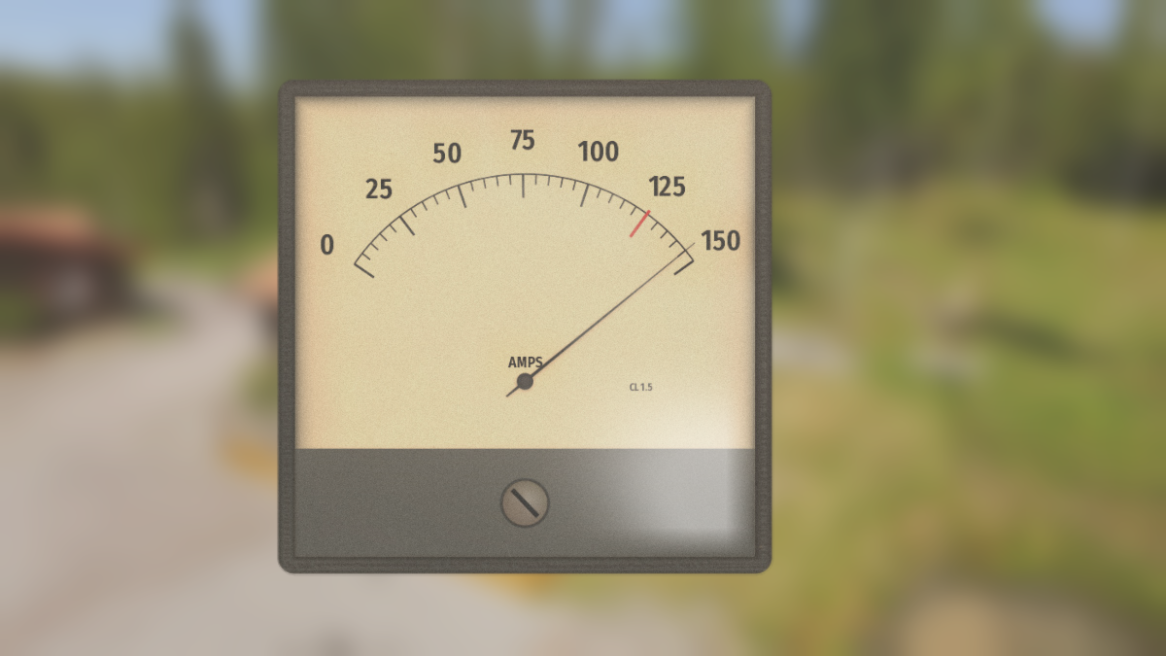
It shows {"value": 145, "unit": "A"}
